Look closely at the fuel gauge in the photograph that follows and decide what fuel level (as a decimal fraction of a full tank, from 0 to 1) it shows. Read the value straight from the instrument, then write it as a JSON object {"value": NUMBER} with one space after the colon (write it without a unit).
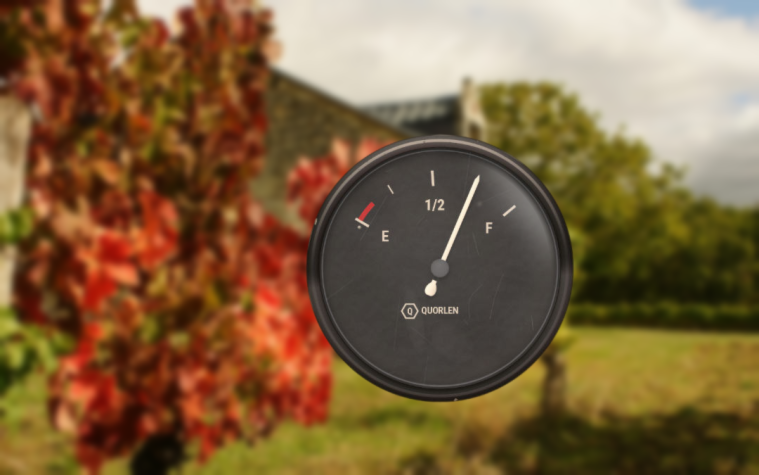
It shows {"value": 0.75}
